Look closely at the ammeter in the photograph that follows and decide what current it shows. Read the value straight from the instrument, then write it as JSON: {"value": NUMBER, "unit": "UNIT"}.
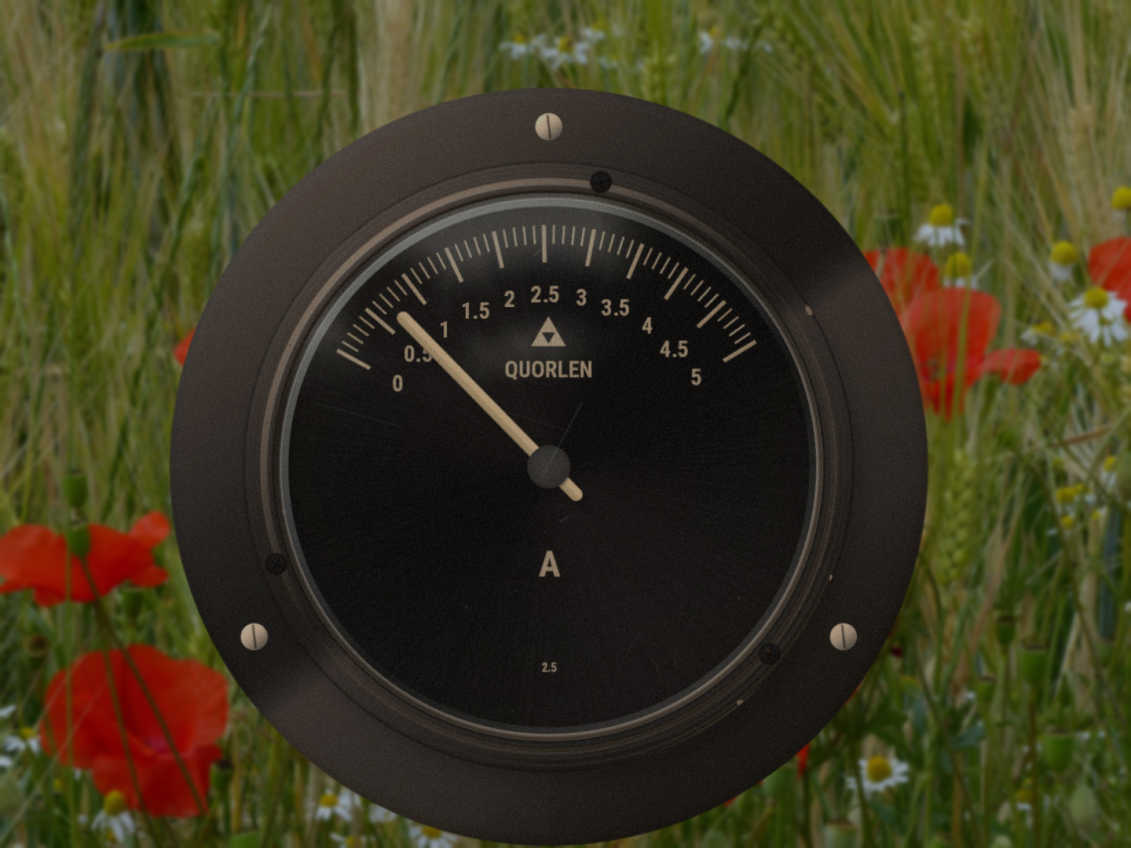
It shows {"value": 0.7, "unit": "A"}
